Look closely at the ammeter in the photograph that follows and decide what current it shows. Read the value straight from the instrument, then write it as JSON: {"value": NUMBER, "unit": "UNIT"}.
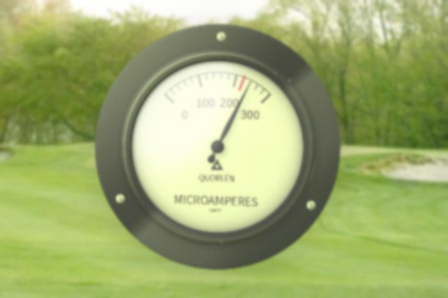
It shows {"value": 240, "unit": "µA"}
